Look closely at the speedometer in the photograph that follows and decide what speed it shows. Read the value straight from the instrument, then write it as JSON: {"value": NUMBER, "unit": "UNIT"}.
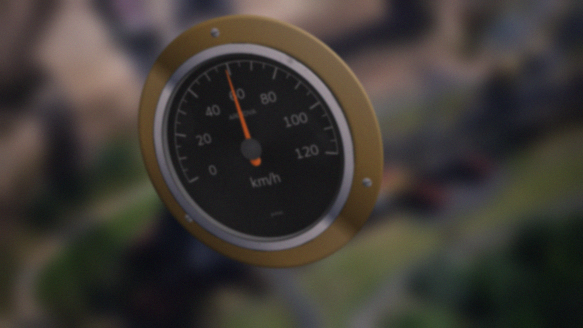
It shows {"value": 60, "unit": "km/h"}
